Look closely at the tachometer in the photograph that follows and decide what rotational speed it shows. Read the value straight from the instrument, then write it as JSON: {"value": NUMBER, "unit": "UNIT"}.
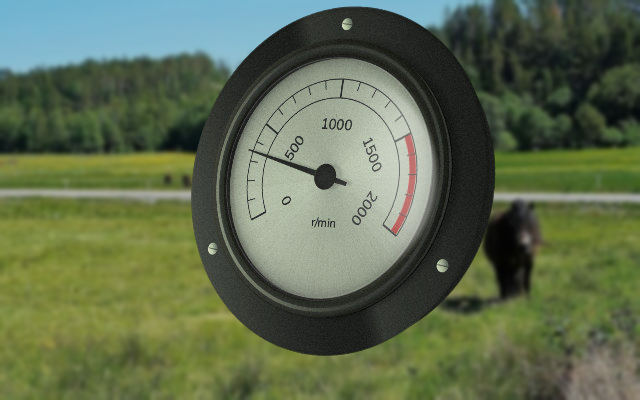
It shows {"value": 350, "unit": "rpm"}
